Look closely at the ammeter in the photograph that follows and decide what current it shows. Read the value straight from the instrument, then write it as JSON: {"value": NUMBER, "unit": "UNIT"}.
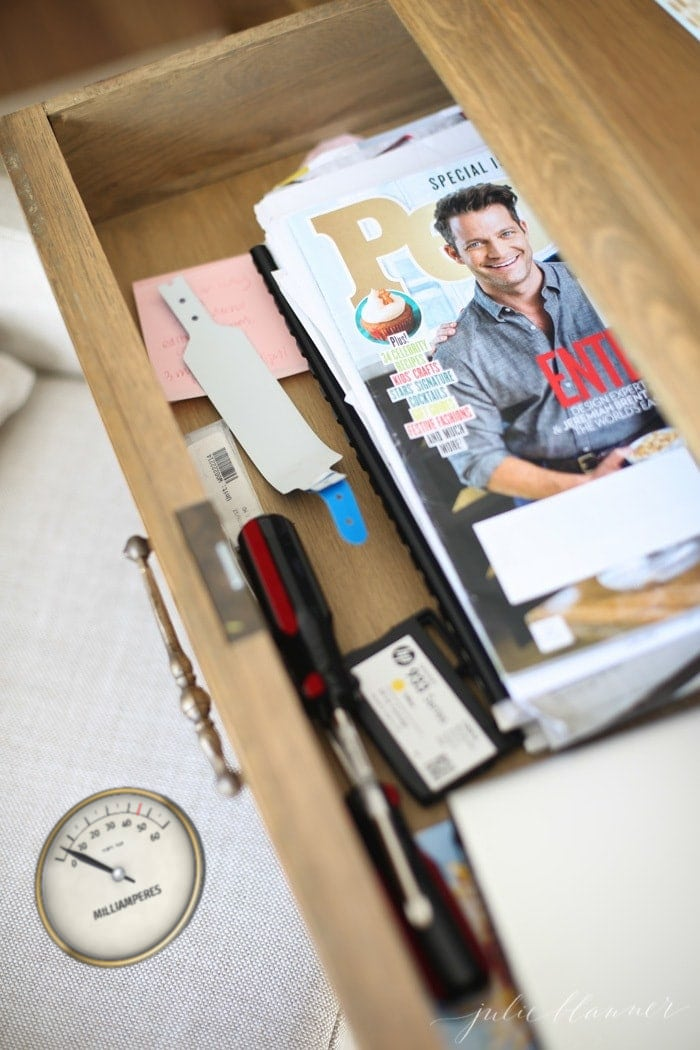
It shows {"value": 5, "unit": "mA"}
